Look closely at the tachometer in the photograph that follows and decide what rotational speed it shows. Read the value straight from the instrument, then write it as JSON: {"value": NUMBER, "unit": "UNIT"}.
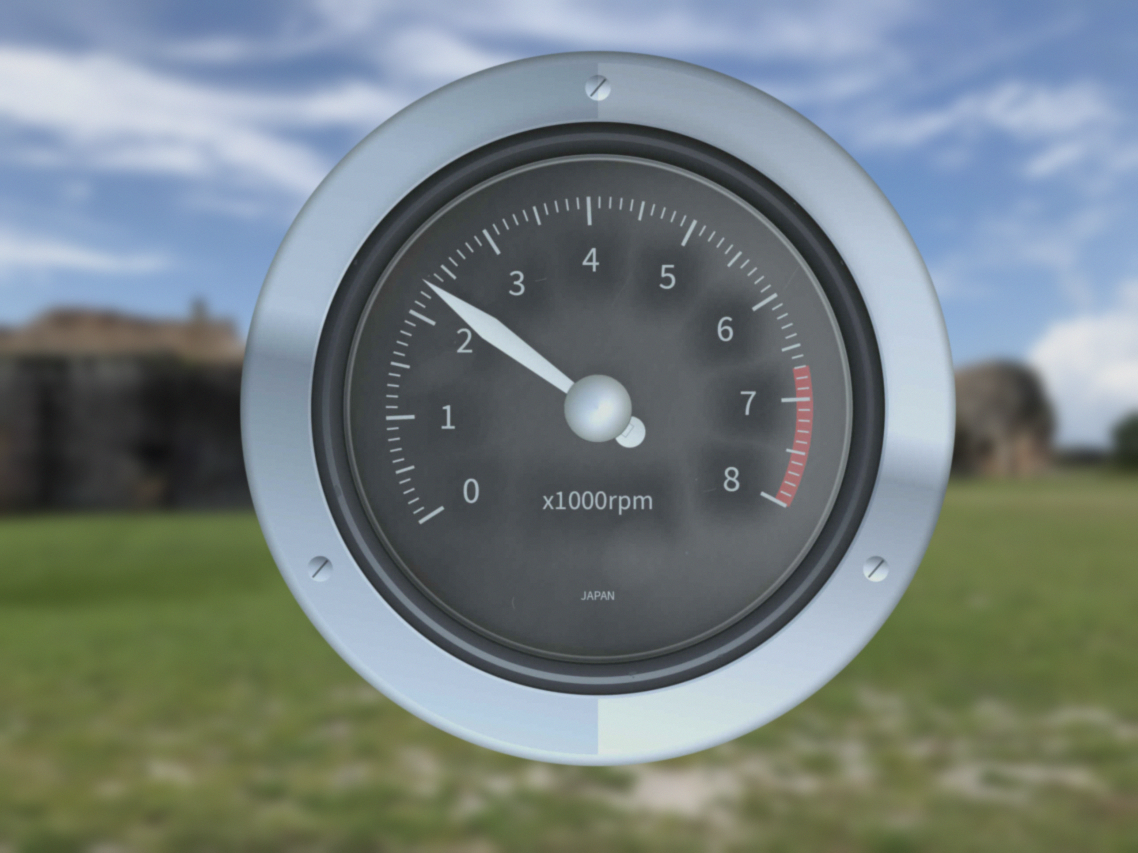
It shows {"value": 2300, "unit": "rpm"}
